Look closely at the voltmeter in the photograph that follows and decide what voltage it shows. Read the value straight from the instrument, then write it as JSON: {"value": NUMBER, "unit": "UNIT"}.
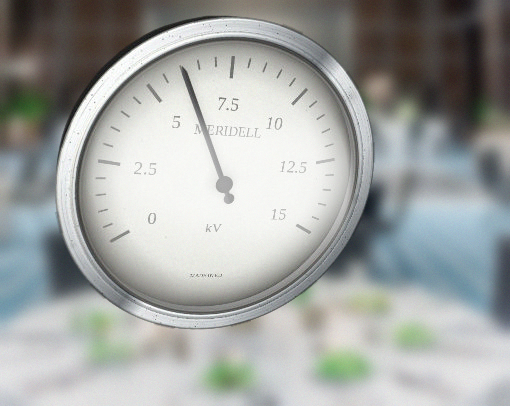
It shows {"value": 6, "unit": "kV"}
